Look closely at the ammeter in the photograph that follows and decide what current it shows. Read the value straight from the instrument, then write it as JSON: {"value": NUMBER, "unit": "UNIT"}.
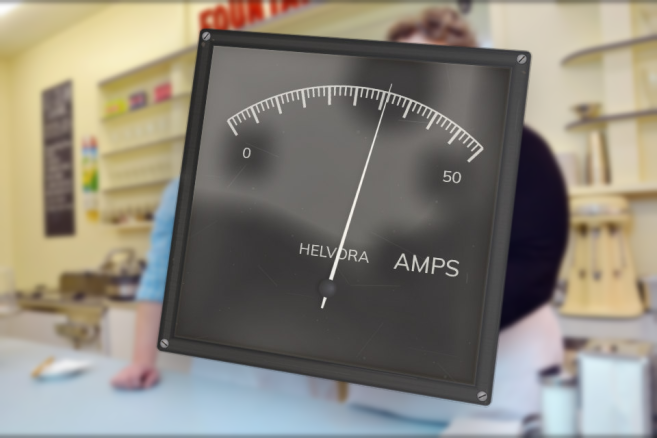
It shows {"value": 31, "unit": "A"}
